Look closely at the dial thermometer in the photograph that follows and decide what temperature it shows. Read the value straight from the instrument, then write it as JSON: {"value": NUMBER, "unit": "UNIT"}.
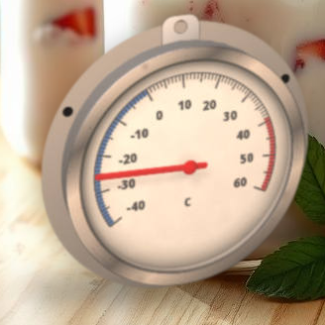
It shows {"value": -25, "unit": "°C"}
